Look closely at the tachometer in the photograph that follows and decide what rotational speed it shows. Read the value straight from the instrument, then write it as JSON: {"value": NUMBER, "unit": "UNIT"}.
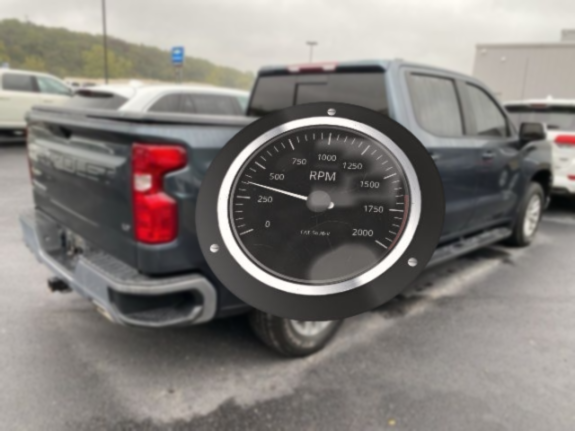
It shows {"value": 350, "unit": "rpm"}
